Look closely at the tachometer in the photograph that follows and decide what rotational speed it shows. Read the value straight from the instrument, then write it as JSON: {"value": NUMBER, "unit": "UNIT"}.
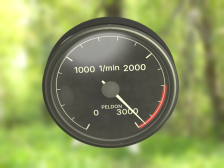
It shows {"value": 2900, "unit": "rpm"}
